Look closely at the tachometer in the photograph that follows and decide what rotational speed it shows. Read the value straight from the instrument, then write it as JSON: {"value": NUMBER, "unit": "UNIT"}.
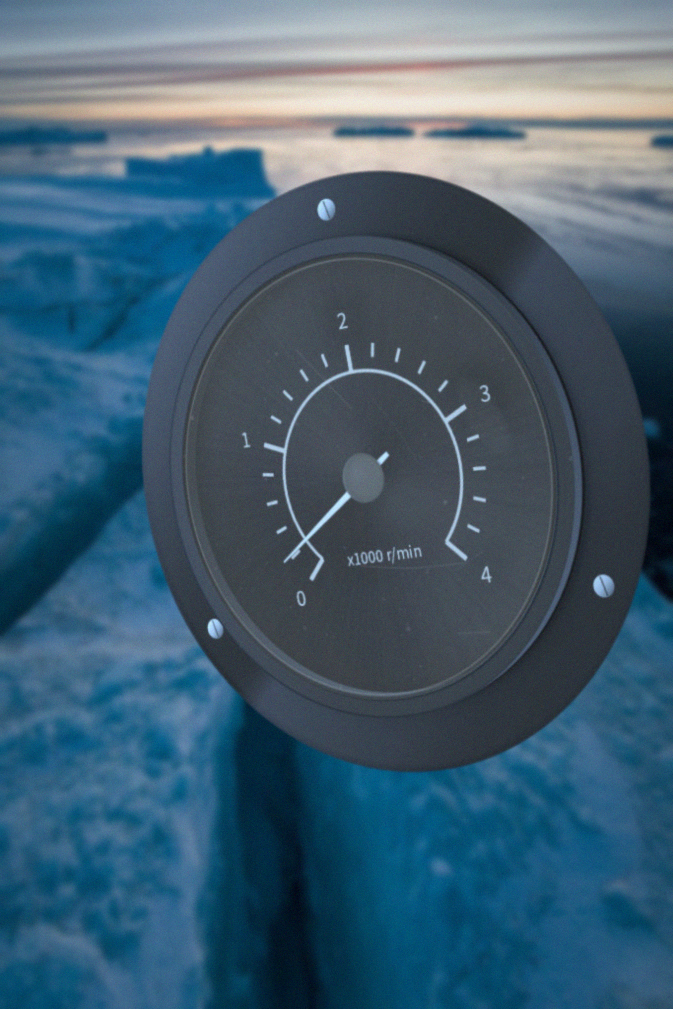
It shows {"value": 200, "unit": "rpm"}
